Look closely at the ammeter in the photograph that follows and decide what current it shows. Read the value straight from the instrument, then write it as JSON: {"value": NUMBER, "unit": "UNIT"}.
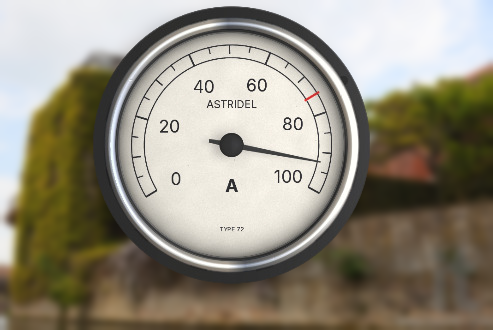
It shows {"value": 92.5, "unit": "A"}
